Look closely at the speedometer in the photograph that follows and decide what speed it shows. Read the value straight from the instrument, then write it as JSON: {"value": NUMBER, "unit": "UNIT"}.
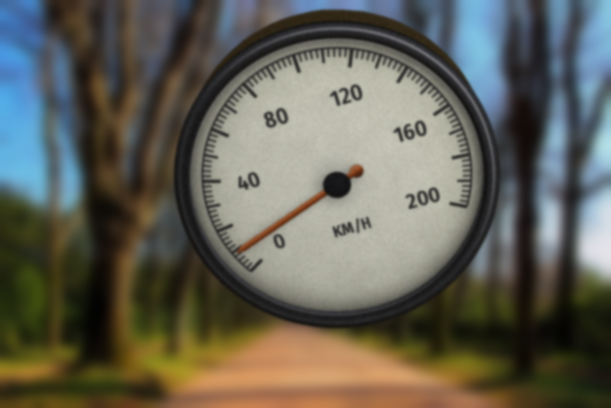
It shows {"value": 10, "unit": "km/h"}
